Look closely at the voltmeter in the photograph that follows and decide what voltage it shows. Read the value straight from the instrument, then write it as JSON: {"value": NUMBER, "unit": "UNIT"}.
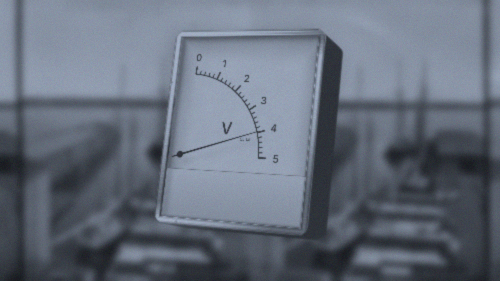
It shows {"value": 4, "unit": "V"}
